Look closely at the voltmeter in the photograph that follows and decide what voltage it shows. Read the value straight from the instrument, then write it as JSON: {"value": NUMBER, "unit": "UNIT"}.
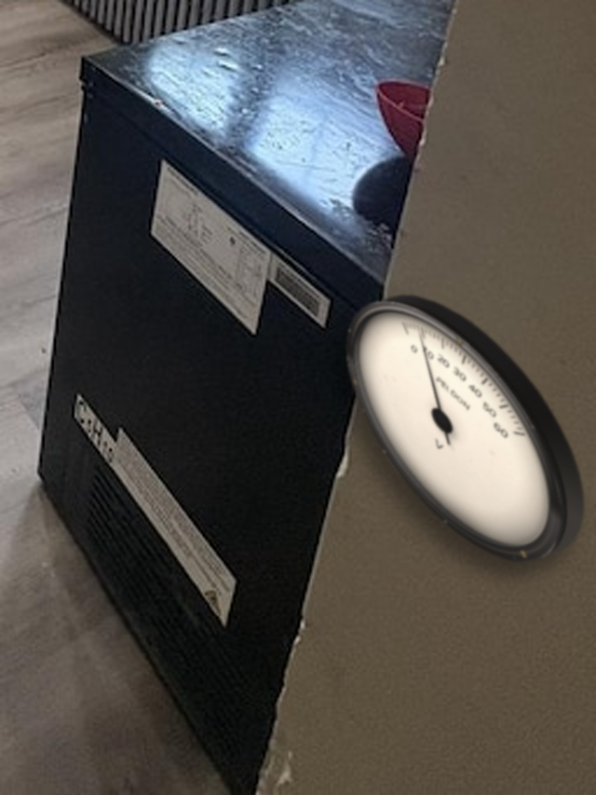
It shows {"value": 10, "unit": "V"}
